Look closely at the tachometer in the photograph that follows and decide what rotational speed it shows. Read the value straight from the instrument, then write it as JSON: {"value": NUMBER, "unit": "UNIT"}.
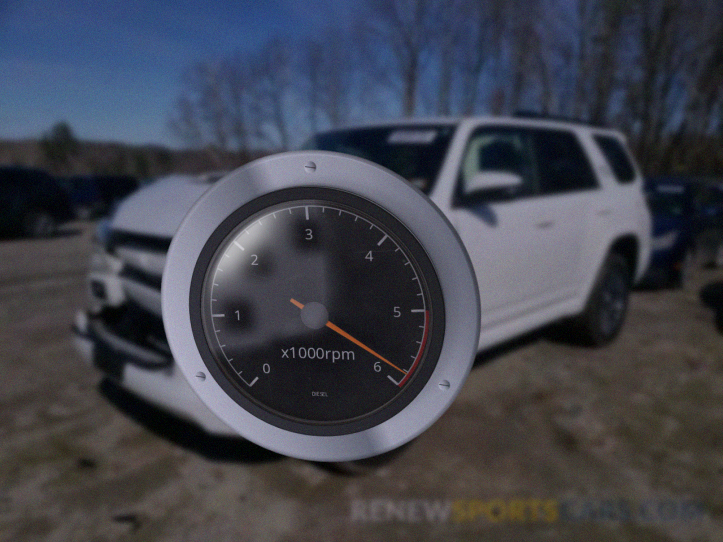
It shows {"value": 5800, "unit": "rpm"}
